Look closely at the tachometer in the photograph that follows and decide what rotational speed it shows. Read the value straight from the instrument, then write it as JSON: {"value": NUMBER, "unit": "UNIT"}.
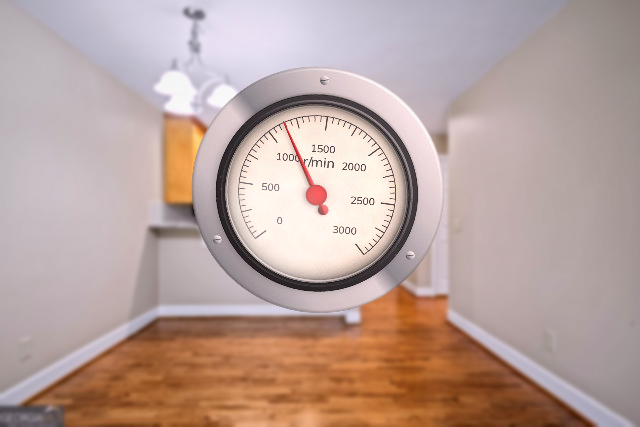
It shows {"value": 1150, "unit": "rpm"}
